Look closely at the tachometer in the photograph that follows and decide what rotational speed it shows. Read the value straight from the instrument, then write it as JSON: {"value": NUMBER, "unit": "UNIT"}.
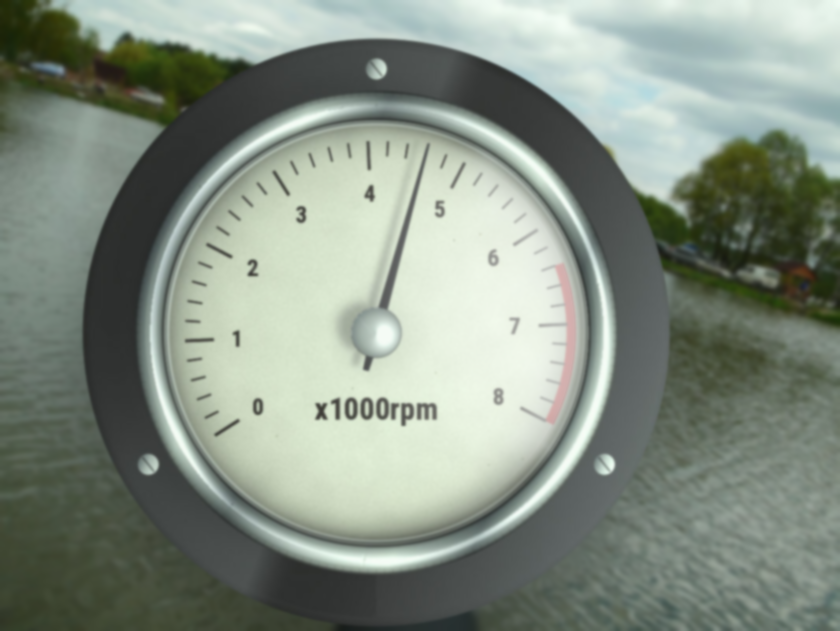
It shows {"value": 4600, "unit": "rpm"}
